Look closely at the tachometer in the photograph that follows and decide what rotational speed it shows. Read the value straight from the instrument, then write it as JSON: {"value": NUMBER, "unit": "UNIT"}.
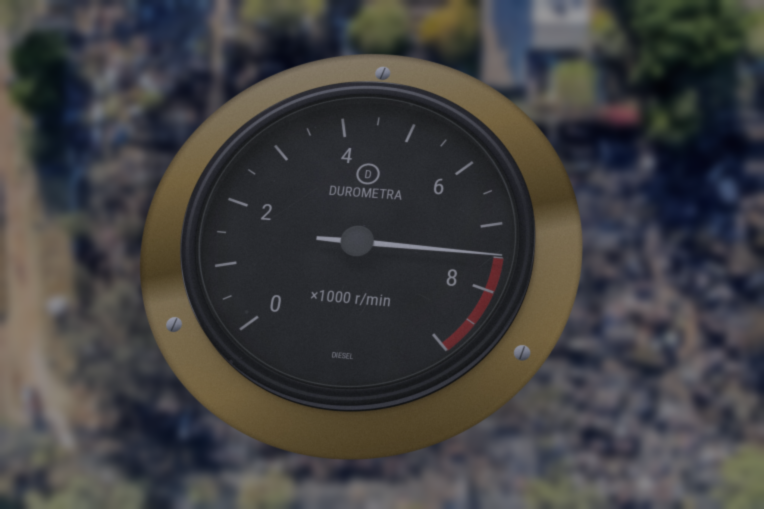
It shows {"value": 7500, "unit": "rpm"}
